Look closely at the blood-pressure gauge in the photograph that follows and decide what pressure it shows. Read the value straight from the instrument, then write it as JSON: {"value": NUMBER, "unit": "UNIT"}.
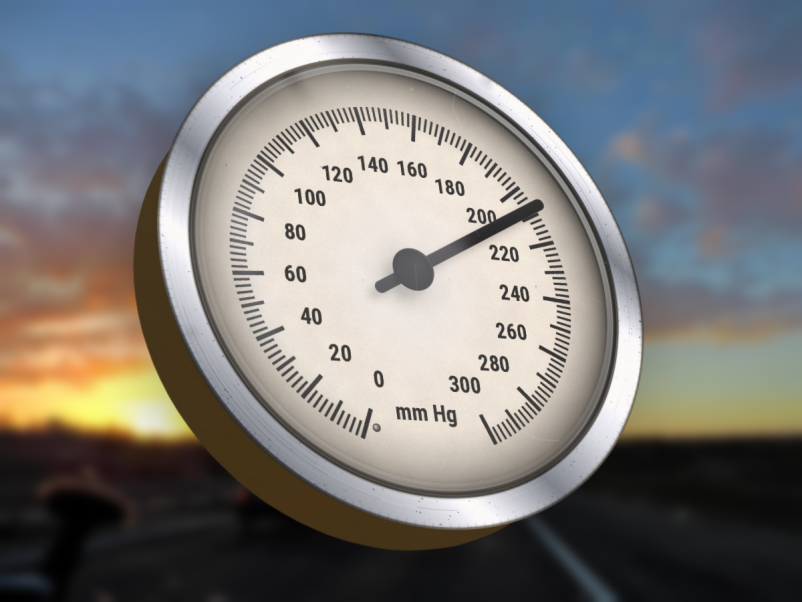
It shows {"value": 208, "unit": "mmHg"}
